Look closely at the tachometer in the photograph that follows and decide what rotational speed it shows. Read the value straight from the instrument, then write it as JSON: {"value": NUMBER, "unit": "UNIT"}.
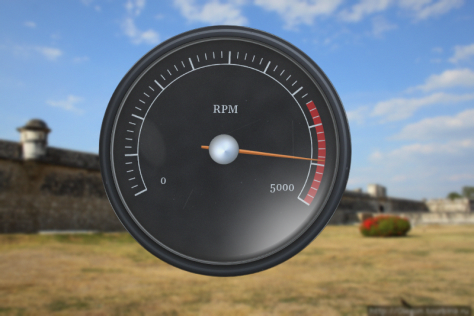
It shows {"value": 4450, "unit": "rpm"}
